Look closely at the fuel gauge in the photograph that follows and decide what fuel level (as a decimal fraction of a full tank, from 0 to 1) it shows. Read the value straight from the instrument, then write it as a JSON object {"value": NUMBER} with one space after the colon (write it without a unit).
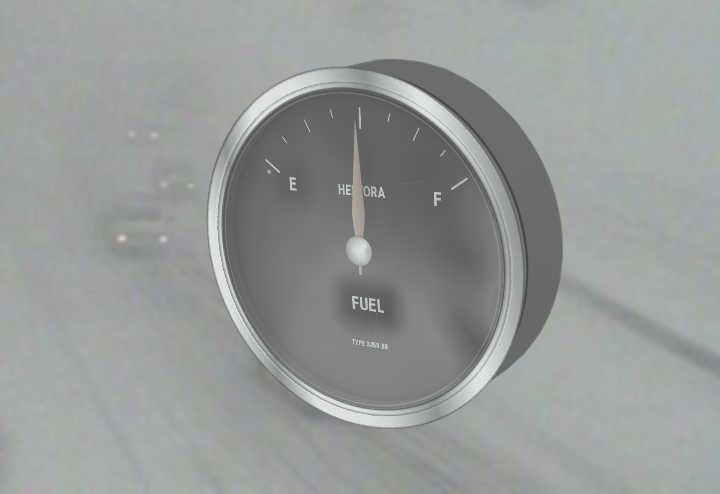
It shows {"value": 0.5}
